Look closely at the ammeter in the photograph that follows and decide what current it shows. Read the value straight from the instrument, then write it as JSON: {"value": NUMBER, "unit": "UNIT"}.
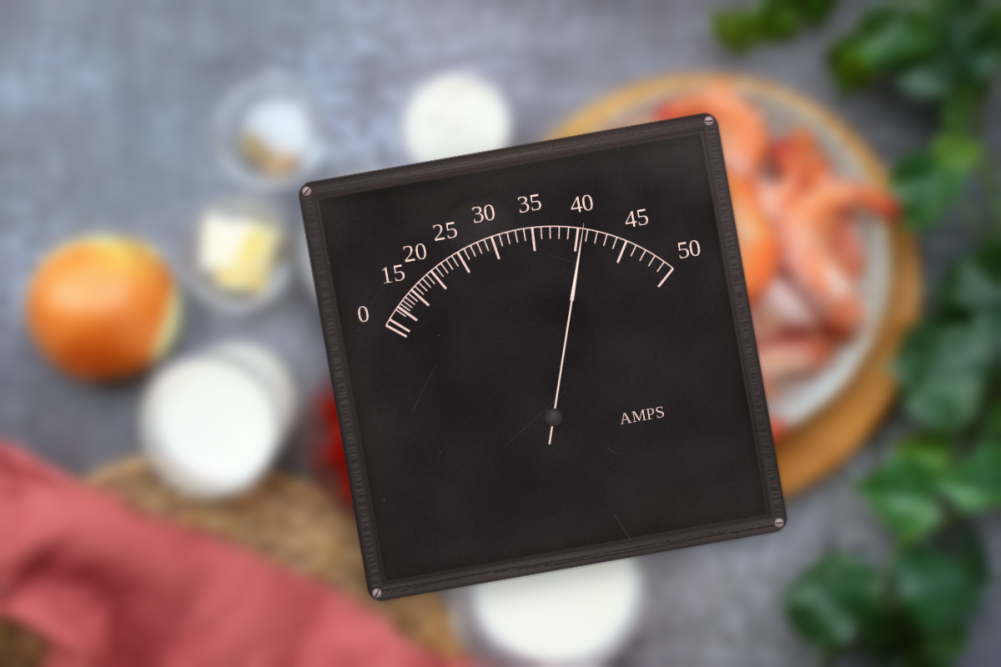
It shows {"value": 40.5, "unit": "A"}
